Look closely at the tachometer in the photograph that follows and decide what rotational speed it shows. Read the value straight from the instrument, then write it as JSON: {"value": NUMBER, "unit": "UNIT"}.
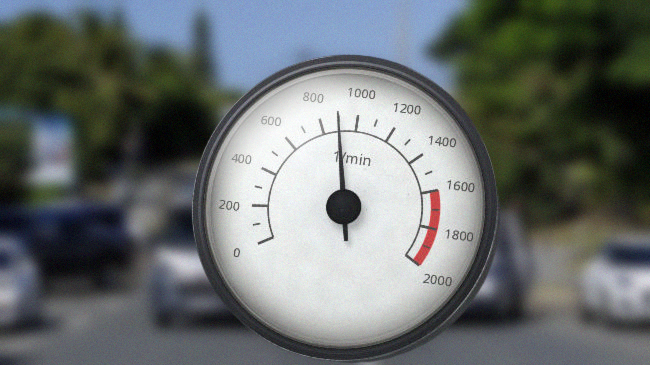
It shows {"value": 900, "unit": "rpm"}
